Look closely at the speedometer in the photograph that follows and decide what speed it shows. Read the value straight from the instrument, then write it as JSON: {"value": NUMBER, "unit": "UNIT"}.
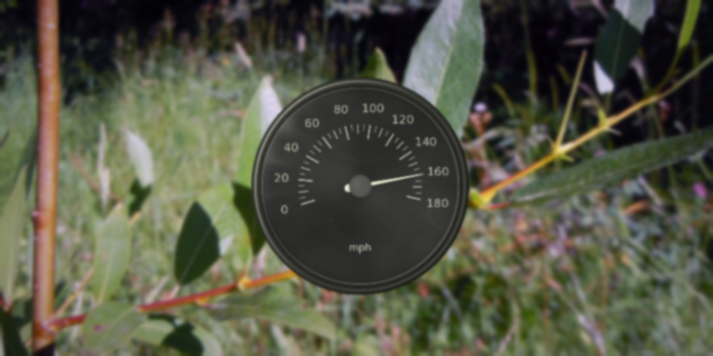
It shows {"value": 160, "unit": "mph"}
